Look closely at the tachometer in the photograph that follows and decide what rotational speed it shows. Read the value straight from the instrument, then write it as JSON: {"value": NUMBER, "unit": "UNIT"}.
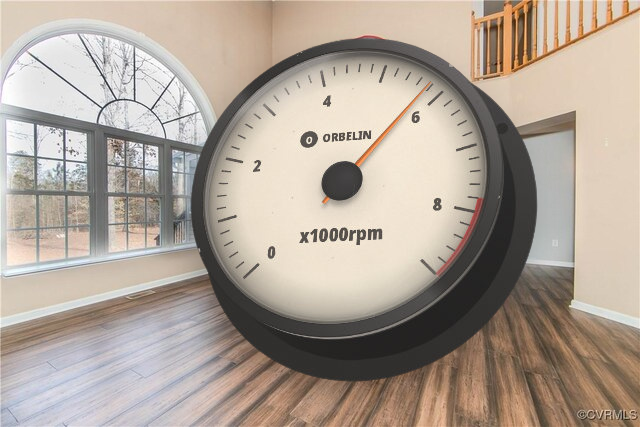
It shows {"value": 5800, "unit": "rpm"}
